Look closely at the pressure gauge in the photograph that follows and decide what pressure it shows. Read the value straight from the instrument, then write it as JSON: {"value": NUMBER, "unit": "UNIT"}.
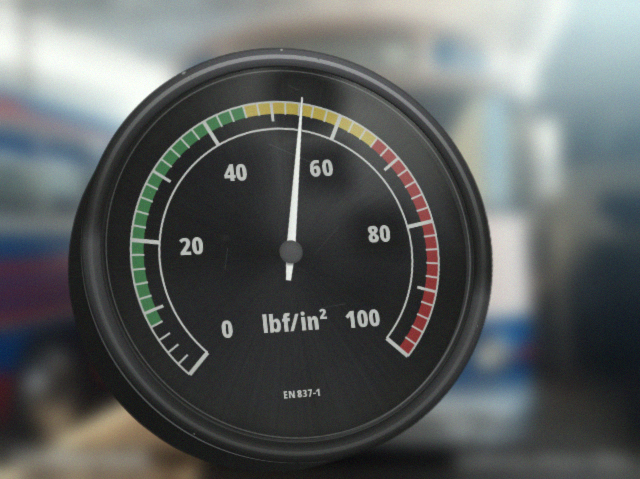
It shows {"value": 54, "unit": "psi"}
